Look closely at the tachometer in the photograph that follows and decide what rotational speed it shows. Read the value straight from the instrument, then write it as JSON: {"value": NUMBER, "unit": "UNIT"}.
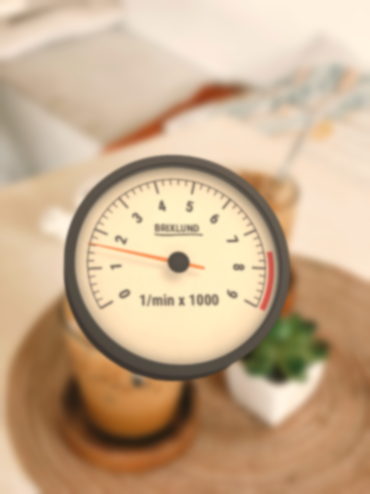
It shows {"value": 1600, "unit": "rpm"}
